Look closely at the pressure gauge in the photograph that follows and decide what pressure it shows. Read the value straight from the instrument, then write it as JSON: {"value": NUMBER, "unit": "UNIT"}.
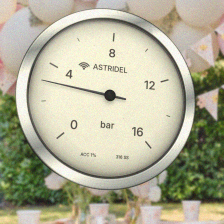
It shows {"value": 3, "unit": "bar"}
